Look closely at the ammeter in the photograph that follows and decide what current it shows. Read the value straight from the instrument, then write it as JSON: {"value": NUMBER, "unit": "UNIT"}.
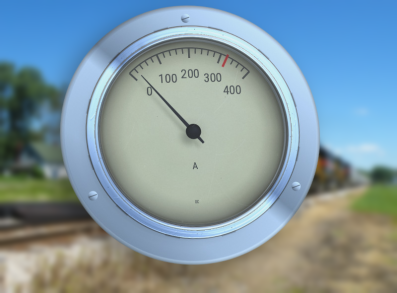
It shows {"value": 20, "unit": "A"}
